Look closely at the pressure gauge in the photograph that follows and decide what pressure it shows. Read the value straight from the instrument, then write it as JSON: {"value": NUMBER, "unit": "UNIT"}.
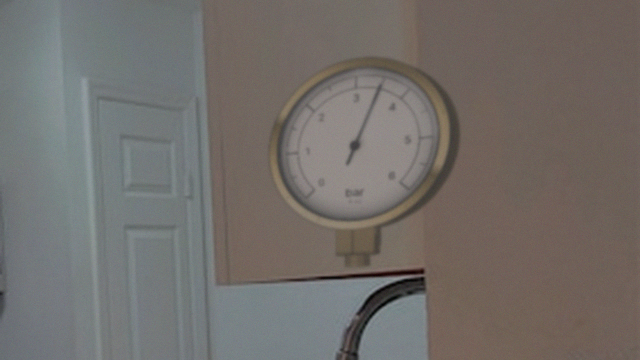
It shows {"value": 3.5, "unit": "bar"}
